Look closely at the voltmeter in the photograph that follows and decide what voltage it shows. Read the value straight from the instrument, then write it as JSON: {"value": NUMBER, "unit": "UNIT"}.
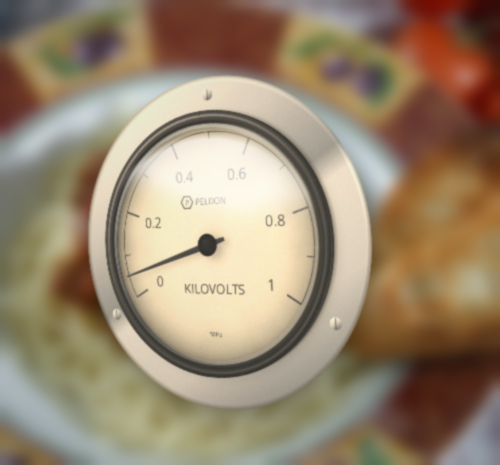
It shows {"value": 0.05, "unit": "kV"}
